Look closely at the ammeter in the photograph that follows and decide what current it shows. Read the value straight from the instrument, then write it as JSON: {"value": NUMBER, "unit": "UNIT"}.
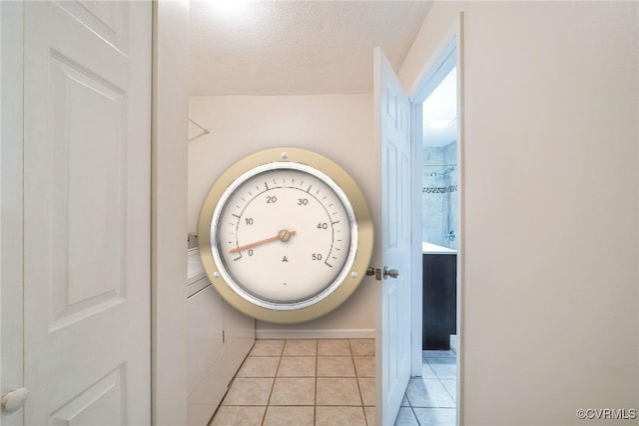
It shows {"value": 2, "unit": "A"}
